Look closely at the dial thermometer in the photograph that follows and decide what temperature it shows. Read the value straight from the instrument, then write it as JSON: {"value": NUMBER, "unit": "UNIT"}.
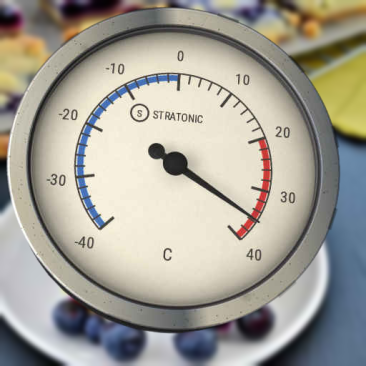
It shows {"value": 36, "unit": "°C"}
